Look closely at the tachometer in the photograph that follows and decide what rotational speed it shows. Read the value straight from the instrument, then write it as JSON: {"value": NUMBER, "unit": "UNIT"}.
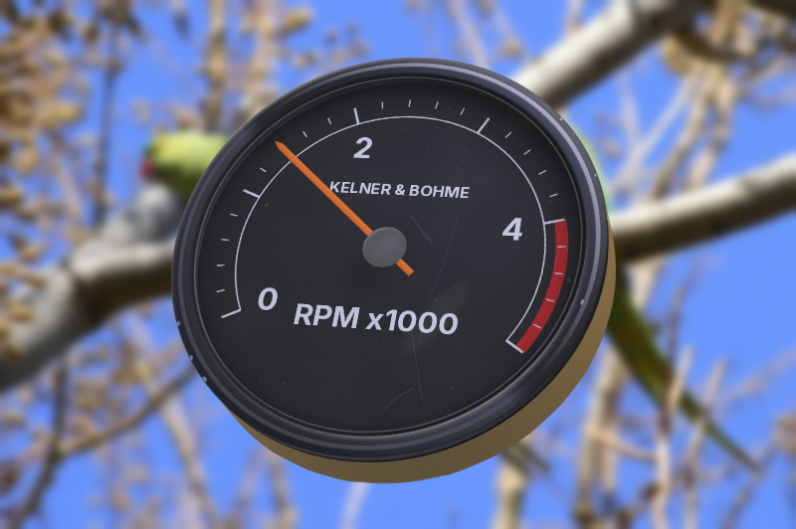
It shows {"value": 1400, "unit": "rpm"}
